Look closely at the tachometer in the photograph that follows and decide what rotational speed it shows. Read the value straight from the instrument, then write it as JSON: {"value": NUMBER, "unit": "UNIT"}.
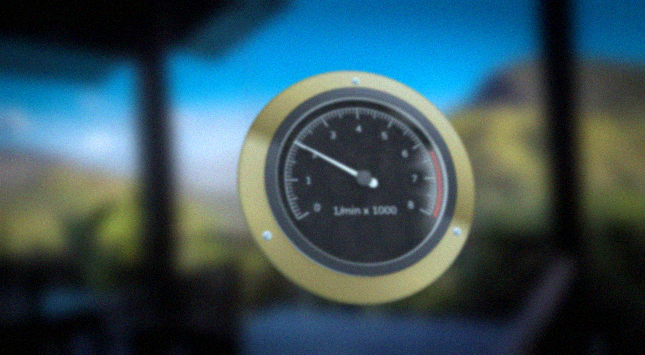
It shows {"value": 2000, "unit": "rpm"}
